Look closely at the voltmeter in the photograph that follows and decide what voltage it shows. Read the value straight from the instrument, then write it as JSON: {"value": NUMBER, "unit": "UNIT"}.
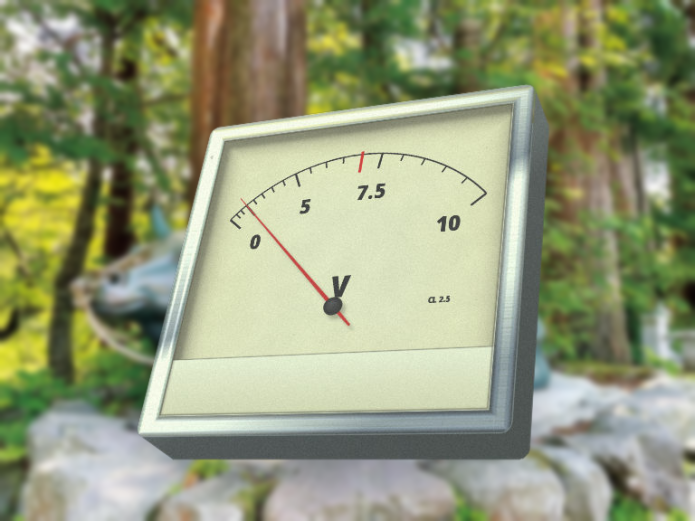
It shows {"value": 2.5, "unit": "V"}
